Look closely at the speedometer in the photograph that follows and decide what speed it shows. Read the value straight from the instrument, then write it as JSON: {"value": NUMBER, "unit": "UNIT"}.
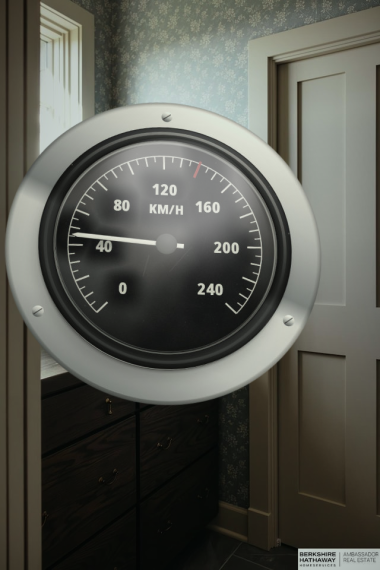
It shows {"value": 45, "unit": "km/h"}
